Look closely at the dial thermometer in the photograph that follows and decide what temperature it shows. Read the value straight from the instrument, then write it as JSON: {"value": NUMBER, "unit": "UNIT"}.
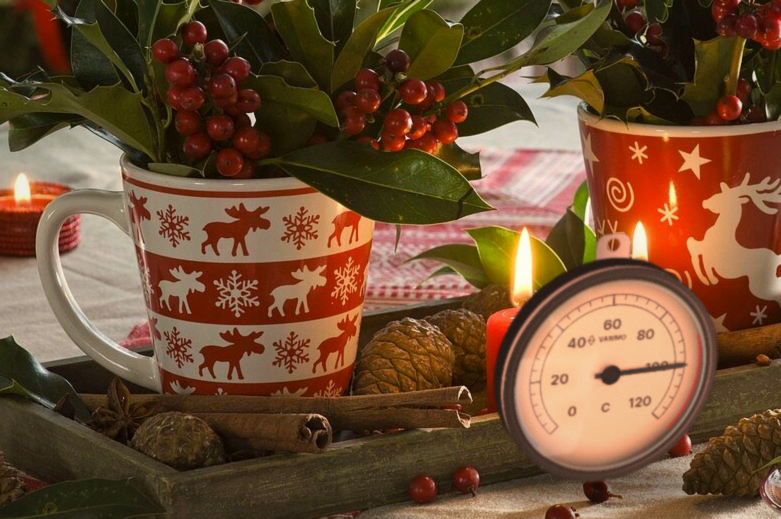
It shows {"value": 100, "unit": "°C"}
